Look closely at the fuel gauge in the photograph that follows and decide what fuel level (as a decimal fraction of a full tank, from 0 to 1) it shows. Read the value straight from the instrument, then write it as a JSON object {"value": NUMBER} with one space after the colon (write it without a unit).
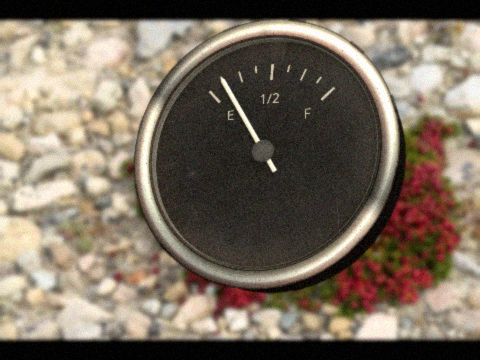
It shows {"value": 0.125}
